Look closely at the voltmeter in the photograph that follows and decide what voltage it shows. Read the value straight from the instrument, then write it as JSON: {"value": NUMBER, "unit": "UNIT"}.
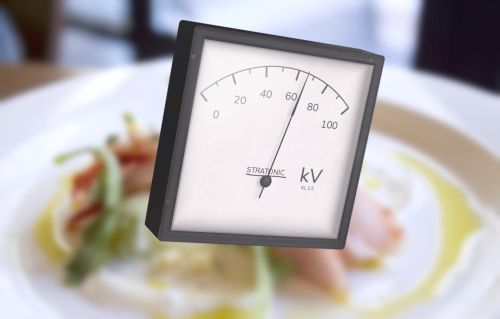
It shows {"value": 65, "unit": "kV"}
